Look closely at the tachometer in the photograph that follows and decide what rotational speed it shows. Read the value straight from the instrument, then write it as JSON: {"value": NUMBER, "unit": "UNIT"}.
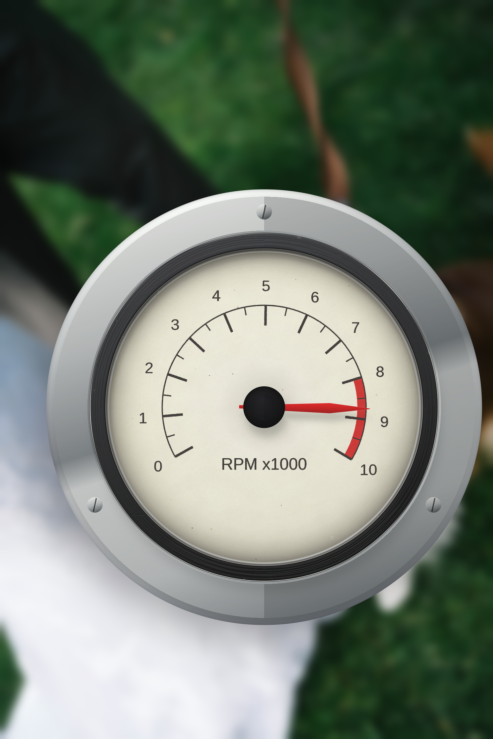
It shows {"value": 8750, "unit": "rpm"}
